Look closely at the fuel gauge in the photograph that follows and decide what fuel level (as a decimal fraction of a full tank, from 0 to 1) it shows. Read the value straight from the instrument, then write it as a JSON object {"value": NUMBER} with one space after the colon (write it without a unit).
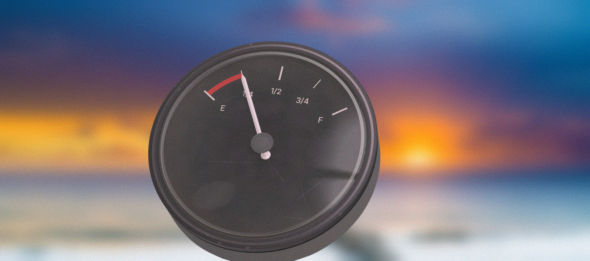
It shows {"value": 0.25}
